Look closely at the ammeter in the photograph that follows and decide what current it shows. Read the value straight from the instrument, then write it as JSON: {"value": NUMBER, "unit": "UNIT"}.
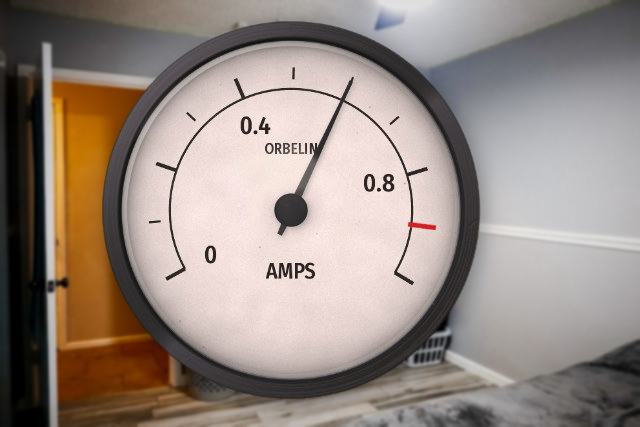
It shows {"value": 0.6, "unit": "A"}
